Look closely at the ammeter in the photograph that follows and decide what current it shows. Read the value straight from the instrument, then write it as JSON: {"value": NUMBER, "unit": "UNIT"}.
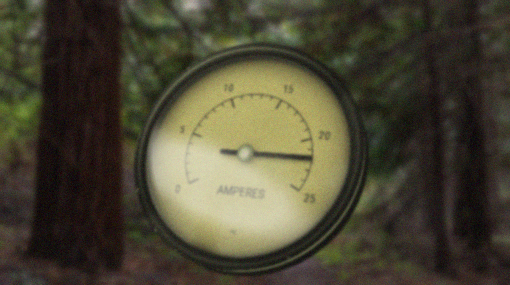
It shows {"value": 22, "unit": "A"}
